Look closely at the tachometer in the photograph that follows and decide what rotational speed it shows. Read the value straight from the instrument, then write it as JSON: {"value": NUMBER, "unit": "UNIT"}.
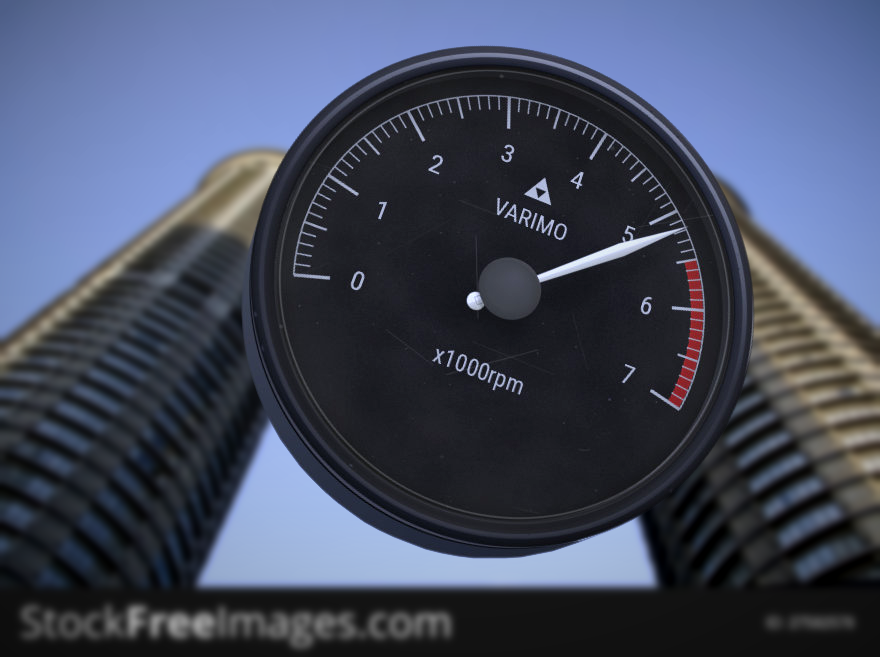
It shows {"value": 5200, "unit": "rpm"}
